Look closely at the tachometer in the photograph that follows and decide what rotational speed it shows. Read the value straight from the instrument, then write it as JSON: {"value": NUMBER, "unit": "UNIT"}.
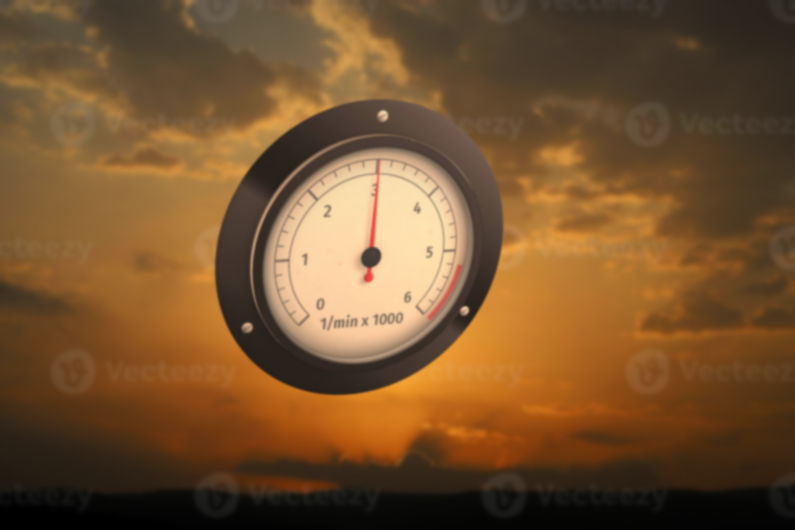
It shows {"value": 3000, "unit": "rpm"}
